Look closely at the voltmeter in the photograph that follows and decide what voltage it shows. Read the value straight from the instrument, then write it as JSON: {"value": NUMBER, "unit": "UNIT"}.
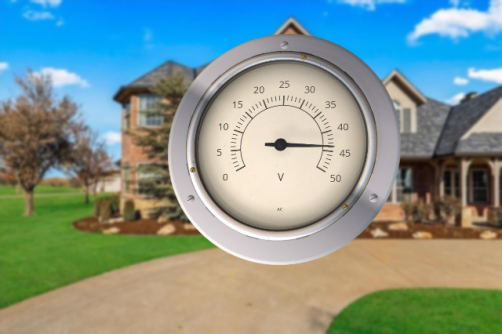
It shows {"value": 44, "unit": "V"}
